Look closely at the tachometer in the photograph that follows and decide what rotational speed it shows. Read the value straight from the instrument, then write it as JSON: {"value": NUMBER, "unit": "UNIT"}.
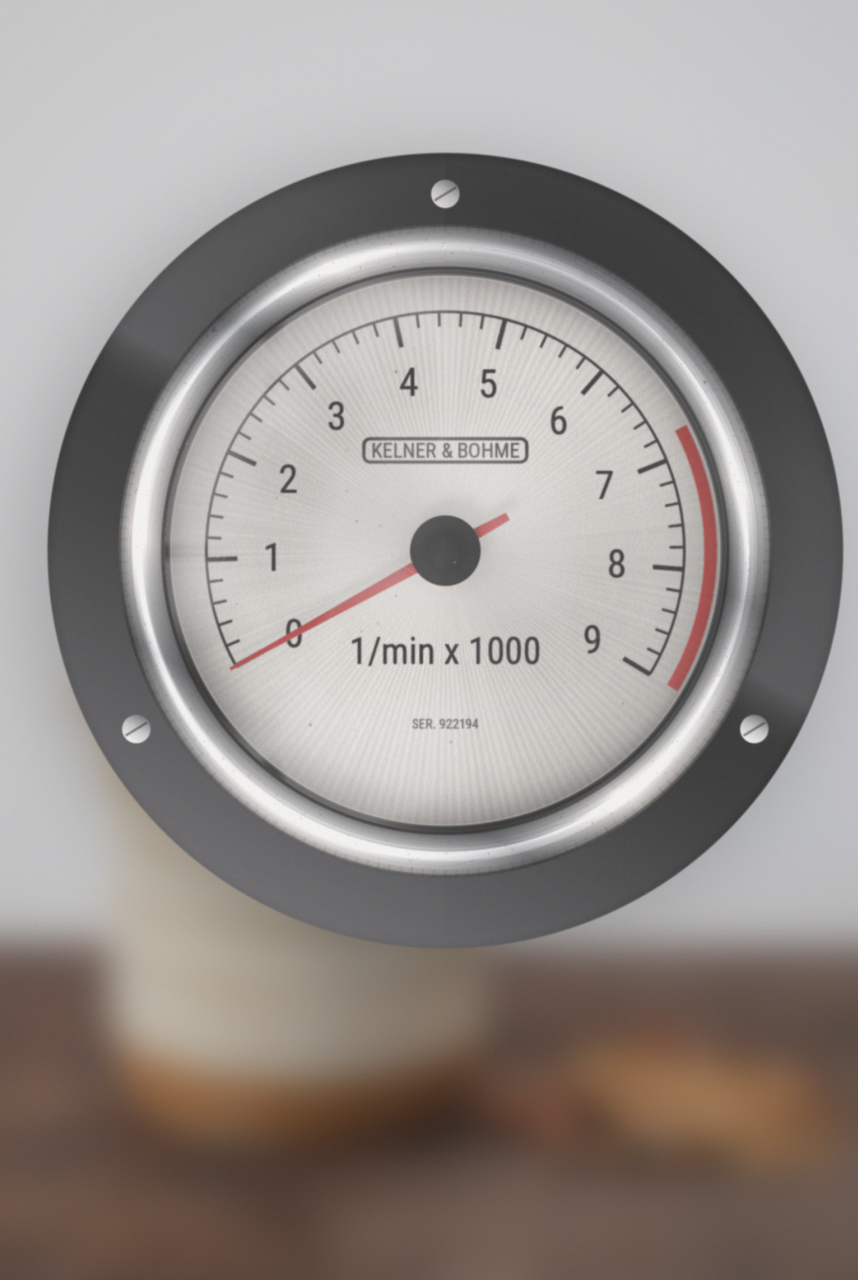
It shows {"value": 0, "unit": "rpm"}
